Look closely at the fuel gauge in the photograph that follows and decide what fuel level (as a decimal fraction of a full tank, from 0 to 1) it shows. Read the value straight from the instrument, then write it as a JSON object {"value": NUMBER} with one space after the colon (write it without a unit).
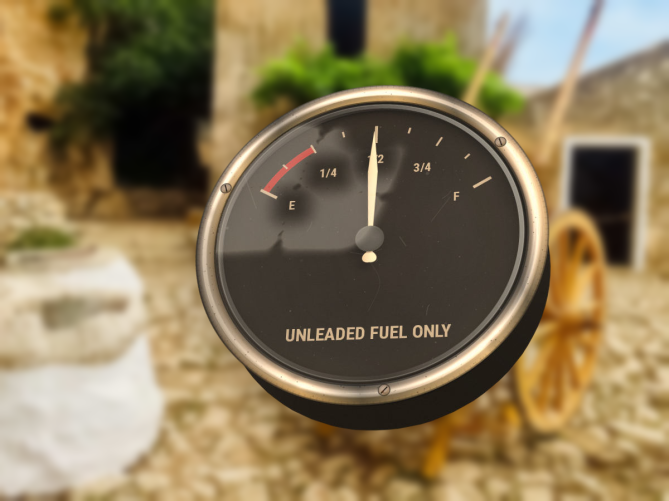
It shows {"value": 0.5}
